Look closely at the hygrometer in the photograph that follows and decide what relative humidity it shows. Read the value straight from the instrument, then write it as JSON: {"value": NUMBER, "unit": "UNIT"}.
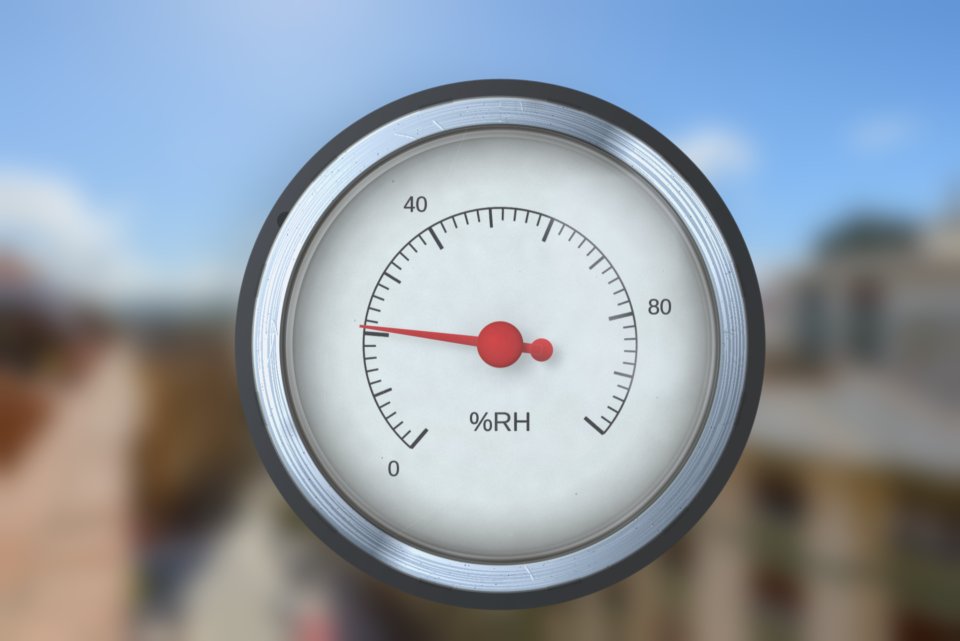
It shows {"value": 21, "unit": "%"}
